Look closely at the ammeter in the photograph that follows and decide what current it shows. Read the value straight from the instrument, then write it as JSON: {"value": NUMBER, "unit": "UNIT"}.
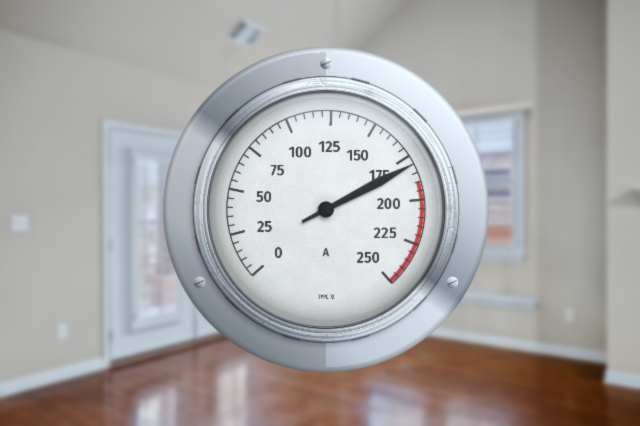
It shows {"value": 180, "unit": "A"}
